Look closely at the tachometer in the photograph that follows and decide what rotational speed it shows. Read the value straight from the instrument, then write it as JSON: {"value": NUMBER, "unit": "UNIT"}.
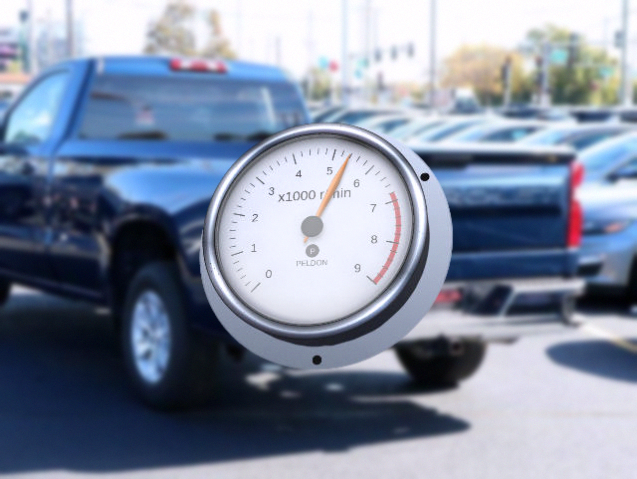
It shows {"value": 5400, "unit": "rpm"}
